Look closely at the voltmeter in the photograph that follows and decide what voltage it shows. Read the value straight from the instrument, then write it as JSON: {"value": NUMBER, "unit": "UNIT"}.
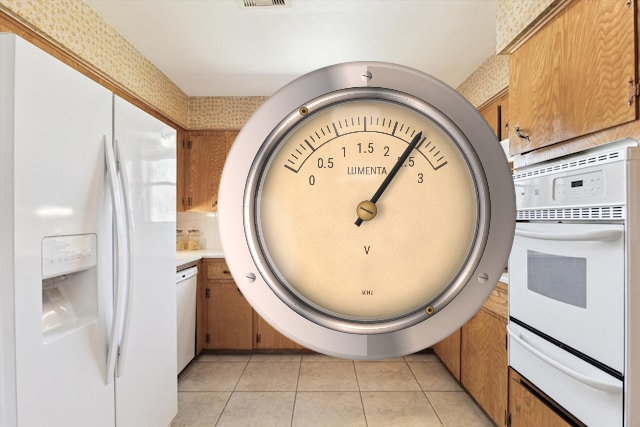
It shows {"value": 2.4, "unit": "V"}
